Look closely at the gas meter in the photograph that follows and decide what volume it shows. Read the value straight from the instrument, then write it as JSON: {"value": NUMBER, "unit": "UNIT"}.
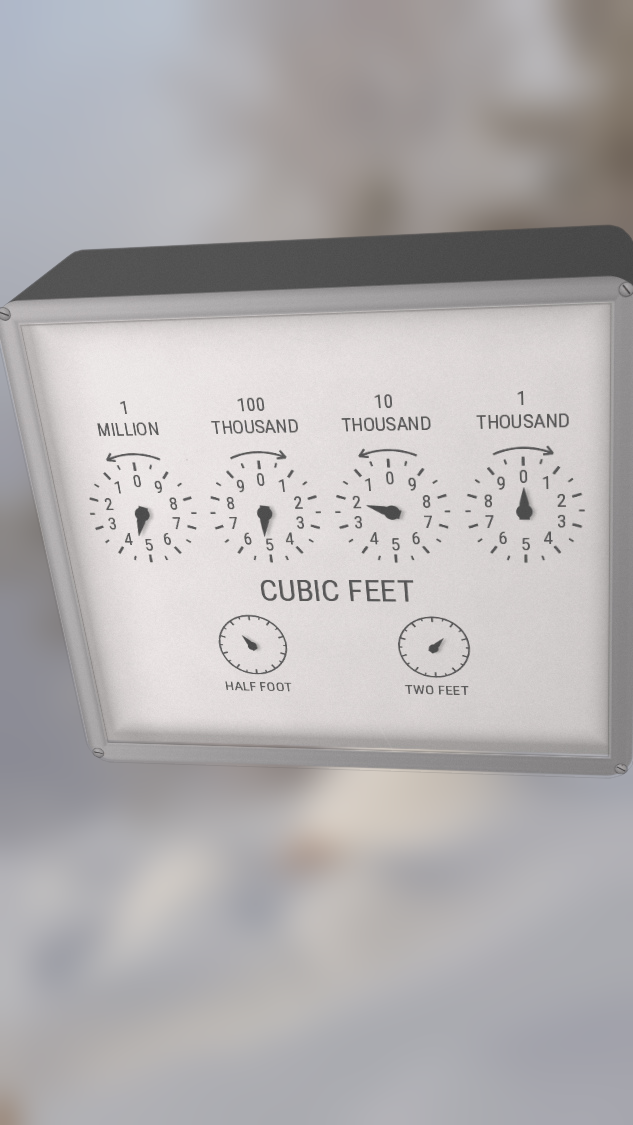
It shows {"value": 452000, "unit": "ft³"}
